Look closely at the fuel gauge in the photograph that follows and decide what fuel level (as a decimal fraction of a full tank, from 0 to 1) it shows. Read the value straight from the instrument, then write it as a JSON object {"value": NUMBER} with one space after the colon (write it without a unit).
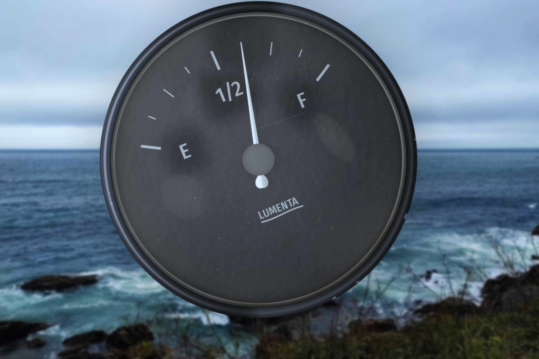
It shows {"value": 0.625}
